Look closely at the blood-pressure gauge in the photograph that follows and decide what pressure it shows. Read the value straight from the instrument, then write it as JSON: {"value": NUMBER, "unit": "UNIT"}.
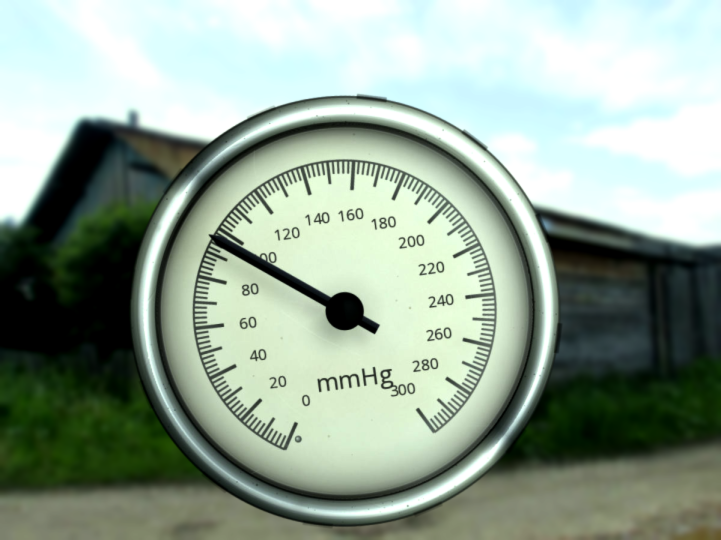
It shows {"value": 96, "unit": "mmHg"}
